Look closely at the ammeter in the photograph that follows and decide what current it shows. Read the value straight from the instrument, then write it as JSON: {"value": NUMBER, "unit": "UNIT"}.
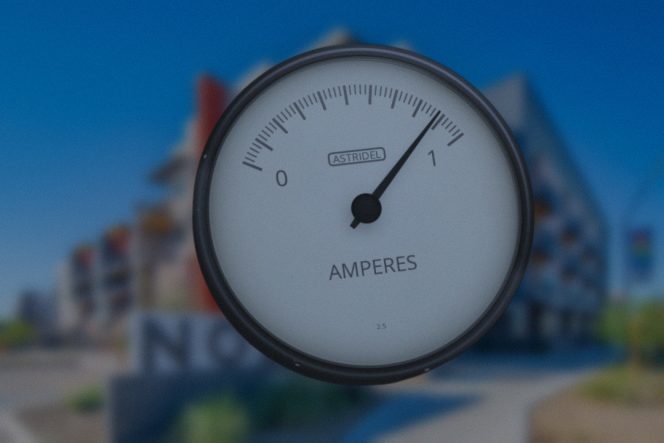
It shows {"value": 0.88, "unit": "A"}
